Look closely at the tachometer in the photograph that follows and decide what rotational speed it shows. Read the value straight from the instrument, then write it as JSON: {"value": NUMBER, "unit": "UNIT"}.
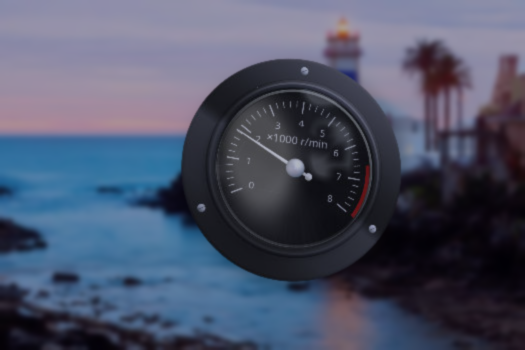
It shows {"value": 1800, "unit": "rpm"}
